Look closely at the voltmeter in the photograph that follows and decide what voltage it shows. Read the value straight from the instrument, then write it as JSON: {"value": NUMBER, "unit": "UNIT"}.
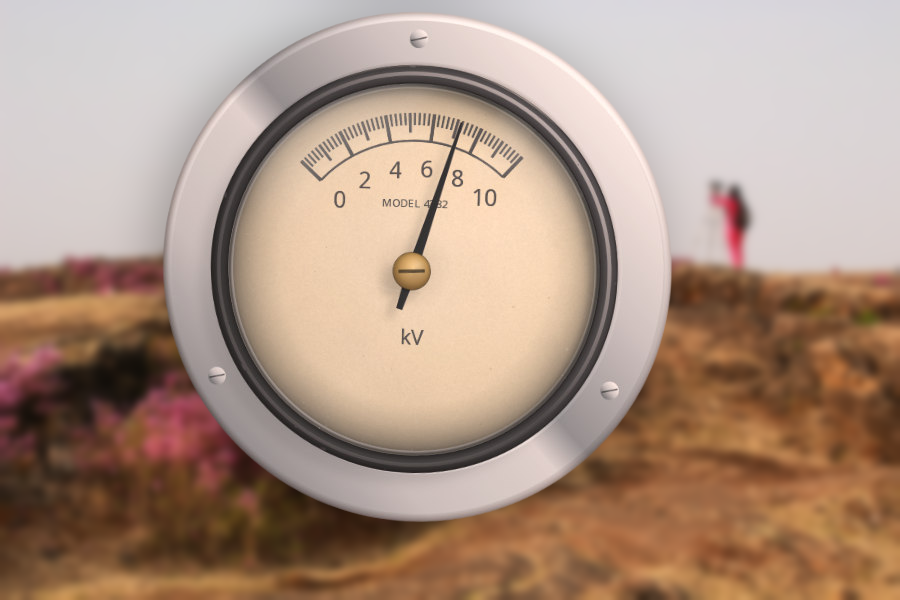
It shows {"value": 7.2, "unit": "kV"}
